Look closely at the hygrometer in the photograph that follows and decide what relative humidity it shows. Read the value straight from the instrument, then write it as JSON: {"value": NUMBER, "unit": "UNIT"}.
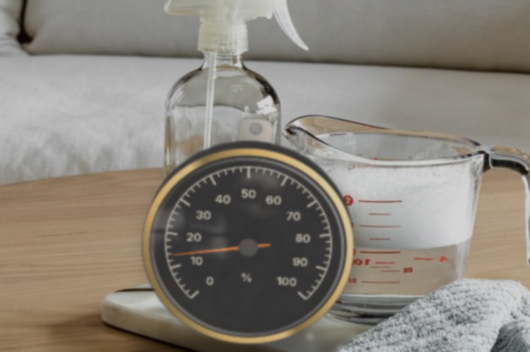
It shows {"value": 14, "unit": "%"}
